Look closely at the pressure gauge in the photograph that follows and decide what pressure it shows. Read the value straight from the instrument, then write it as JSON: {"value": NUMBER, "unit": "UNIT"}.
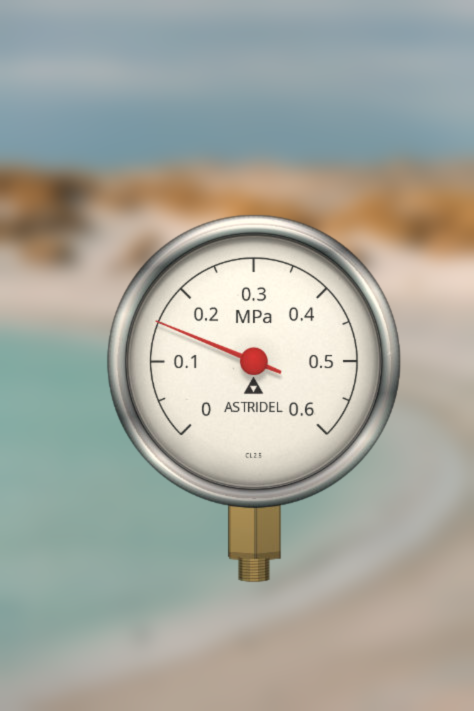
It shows {"value": 0.15, "unit": "MPa"}
